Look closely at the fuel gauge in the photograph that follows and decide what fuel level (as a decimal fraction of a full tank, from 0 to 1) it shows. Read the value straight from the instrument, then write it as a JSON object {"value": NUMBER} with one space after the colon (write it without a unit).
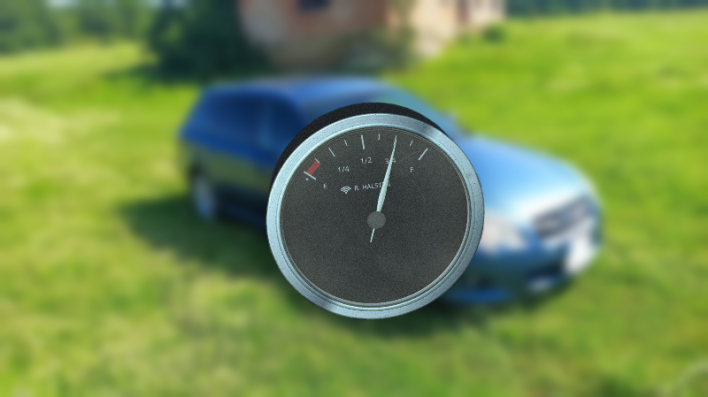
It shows {"value": 0.75}
